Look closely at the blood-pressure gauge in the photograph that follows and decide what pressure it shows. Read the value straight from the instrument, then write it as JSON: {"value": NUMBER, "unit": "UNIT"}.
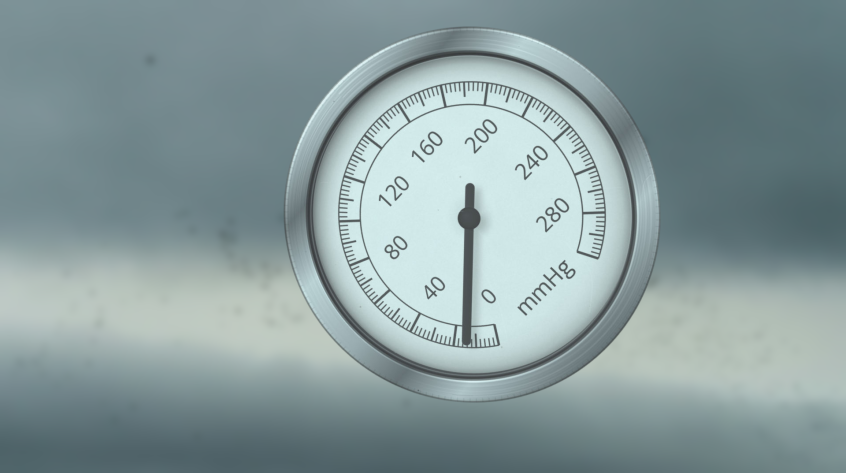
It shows {"value": 14, "unit": "mmHg"}
